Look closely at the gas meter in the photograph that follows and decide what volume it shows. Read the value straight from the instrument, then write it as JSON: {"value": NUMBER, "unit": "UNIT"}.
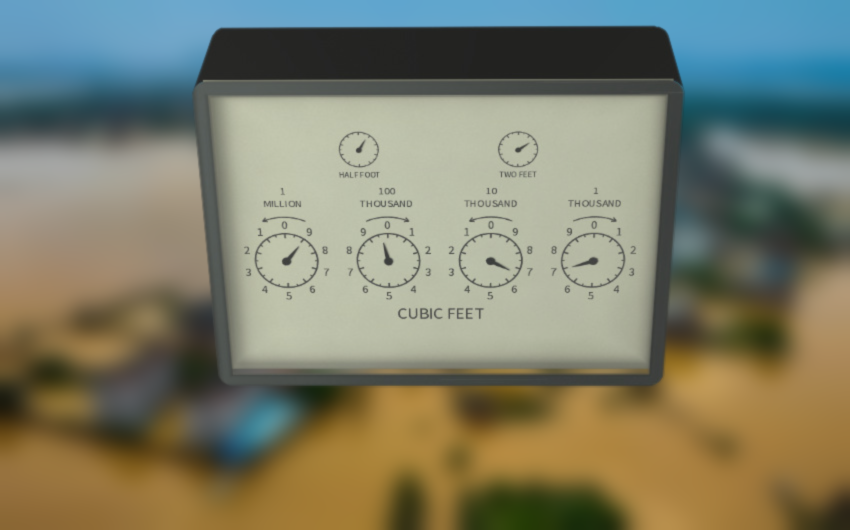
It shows {"value": 896700, "unit": "ft³"}
